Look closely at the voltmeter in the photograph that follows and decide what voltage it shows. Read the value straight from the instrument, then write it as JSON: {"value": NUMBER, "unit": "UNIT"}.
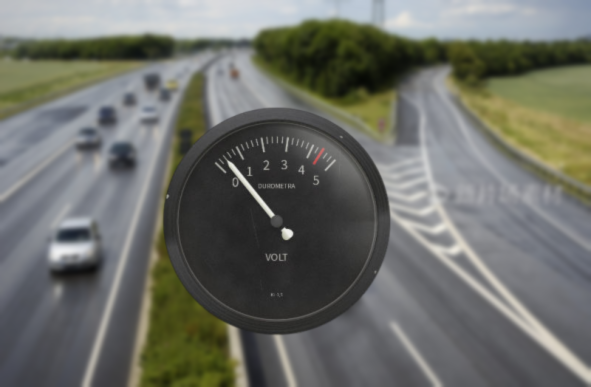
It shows {"value": 0.4, "unit": "V"}
